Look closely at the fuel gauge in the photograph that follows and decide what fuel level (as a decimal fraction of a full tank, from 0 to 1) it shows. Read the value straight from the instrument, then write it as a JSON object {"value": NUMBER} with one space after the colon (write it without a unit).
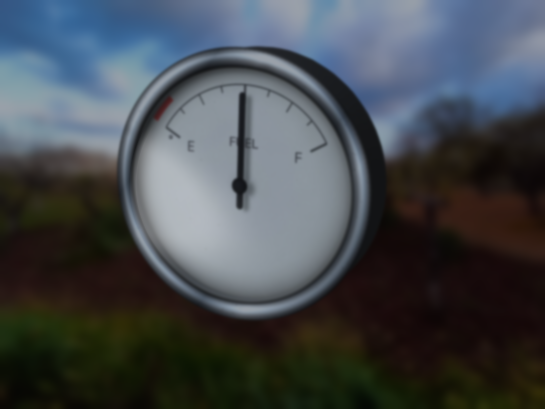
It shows {"value": 0.5}
